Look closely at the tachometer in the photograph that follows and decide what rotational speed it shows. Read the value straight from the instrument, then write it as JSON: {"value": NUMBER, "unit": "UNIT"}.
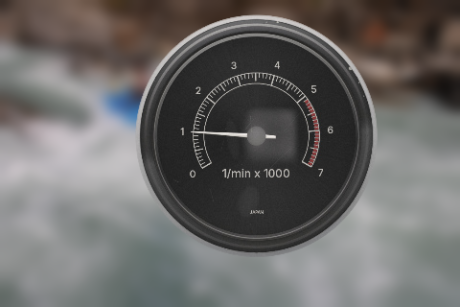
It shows {"value": 1000, "unit": "rpm"}
